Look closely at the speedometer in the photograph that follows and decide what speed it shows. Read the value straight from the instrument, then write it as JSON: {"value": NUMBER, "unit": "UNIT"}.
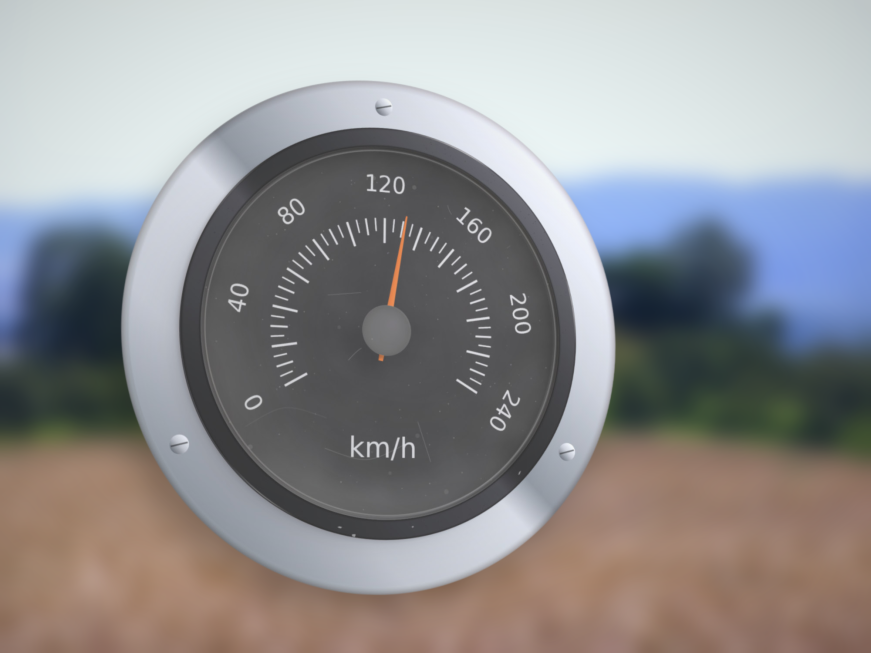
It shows {"value": 130, "unit": "km/h"}
